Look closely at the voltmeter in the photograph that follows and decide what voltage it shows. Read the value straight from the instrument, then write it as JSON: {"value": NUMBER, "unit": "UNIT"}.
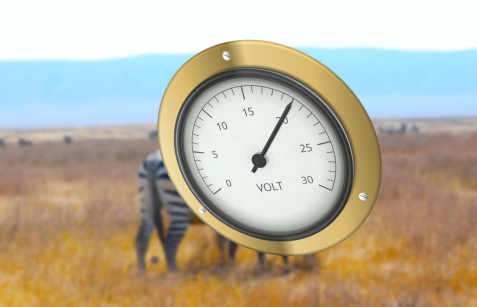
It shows {"value": 20, "unit": "V"}
